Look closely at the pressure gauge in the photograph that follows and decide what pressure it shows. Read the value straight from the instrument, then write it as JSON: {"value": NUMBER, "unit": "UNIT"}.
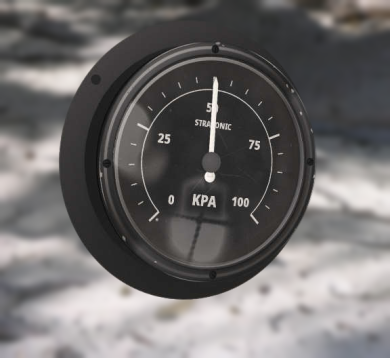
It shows {"value": 50, "unit": "kPa"}
